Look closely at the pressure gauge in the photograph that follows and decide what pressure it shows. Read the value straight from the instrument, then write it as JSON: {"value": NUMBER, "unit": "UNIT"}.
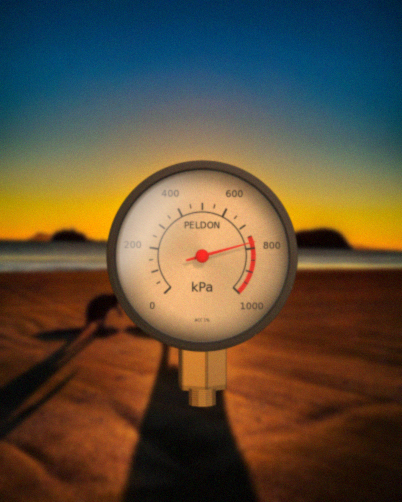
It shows {"value": 775, "unit": "kPa"}
